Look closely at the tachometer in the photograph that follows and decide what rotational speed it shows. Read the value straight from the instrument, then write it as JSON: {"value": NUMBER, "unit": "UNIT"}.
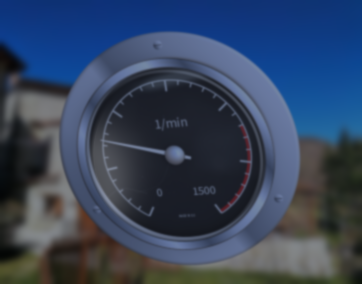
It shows {"value": 375, "unit": "rpm"}
